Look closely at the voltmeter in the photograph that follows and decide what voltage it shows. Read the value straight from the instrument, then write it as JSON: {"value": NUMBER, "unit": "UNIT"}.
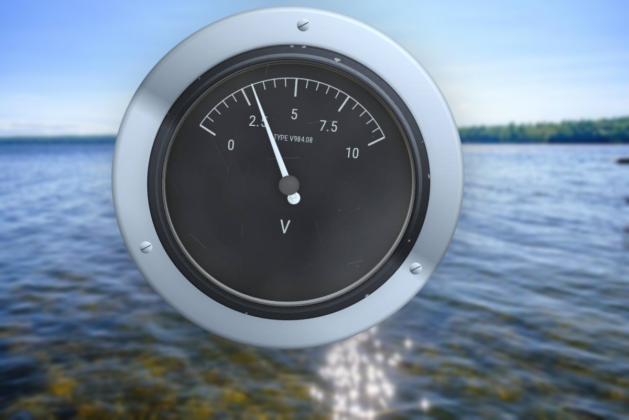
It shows {"value": 3, "unit": "V"}
